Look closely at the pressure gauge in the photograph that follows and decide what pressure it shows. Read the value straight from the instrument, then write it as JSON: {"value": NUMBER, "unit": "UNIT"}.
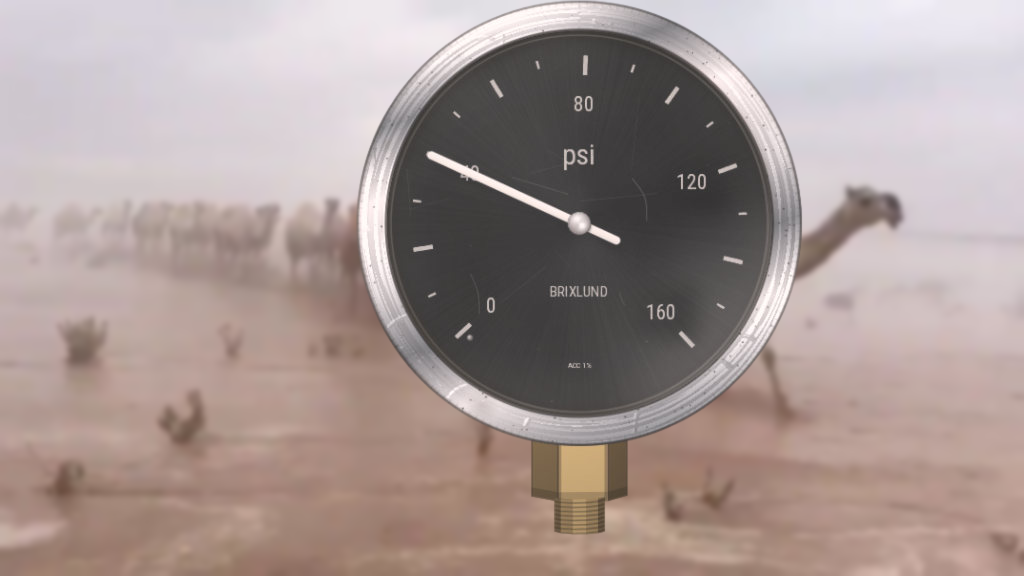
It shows {"value": 40, "unit": "psi"}
